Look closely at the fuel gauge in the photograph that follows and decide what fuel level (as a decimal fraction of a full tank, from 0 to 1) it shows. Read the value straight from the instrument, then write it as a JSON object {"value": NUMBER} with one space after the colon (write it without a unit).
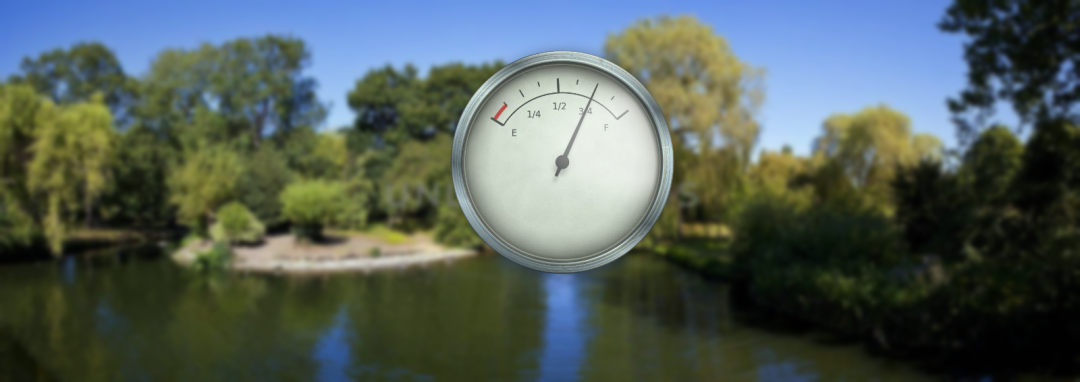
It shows {"value": 0.75}
